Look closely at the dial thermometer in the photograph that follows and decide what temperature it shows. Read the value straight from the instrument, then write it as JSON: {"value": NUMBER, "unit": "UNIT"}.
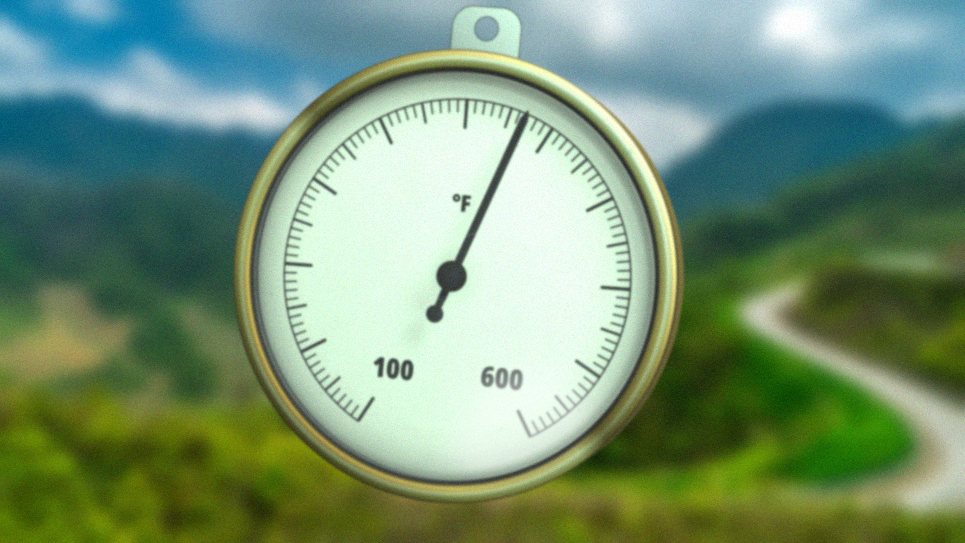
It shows {"value": 385, "unit": "°F"}
